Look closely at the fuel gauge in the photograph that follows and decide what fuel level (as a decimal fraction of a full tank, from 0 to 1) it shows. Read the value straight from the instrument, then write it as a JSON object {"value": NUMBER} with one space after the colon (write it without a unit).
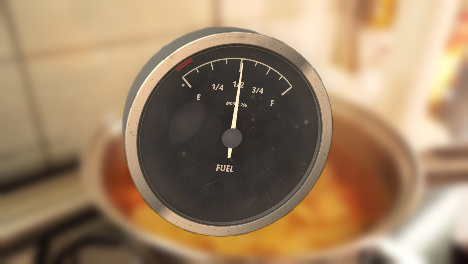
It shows {"value": 0.5}
